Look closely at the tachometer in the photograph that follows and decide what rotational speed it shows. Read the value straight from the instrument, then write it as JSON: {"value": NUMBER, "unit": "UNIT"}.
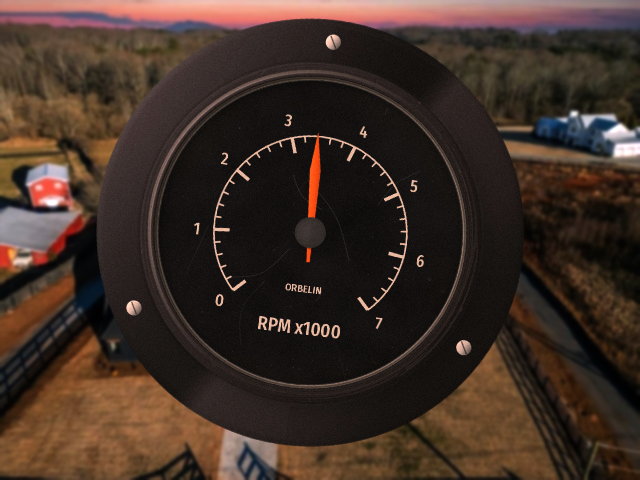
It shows {"value": 3400, "unit": "rpm"}
